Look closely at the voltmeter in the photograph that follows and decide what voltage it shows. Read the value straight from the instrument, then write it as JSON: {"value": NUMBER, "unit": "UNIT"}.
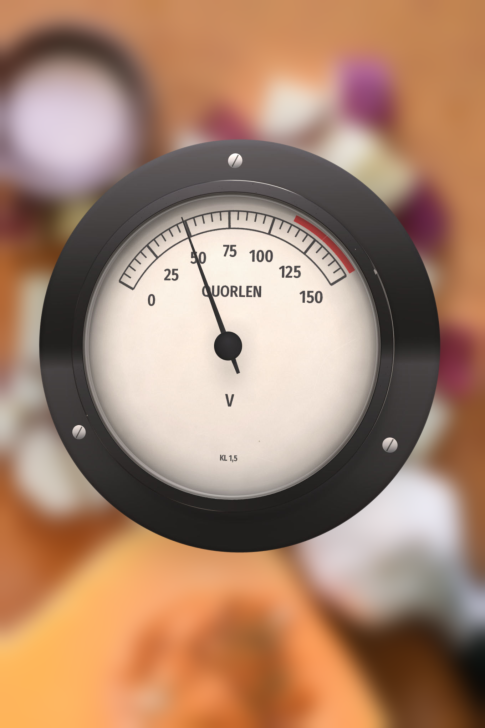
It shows {"value": 50, "unit": "V"}
